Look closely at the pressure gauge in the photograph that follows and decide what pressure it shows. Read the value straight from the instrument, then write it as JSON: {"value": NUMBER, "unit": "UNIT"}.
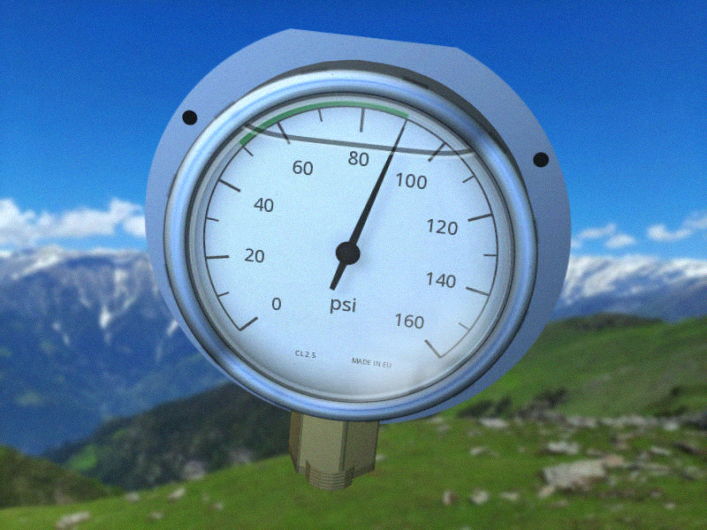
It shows {"value": 90, "unit": "psi"}
